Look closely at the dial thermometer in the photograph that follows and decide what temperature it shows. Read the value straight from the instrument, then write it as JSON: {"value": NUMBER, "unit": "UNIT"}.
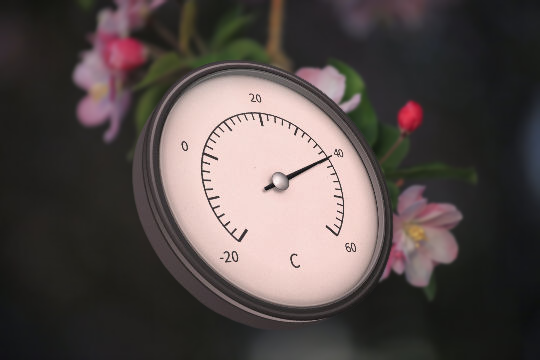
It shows {"value": 40, "unit": "°C"}
